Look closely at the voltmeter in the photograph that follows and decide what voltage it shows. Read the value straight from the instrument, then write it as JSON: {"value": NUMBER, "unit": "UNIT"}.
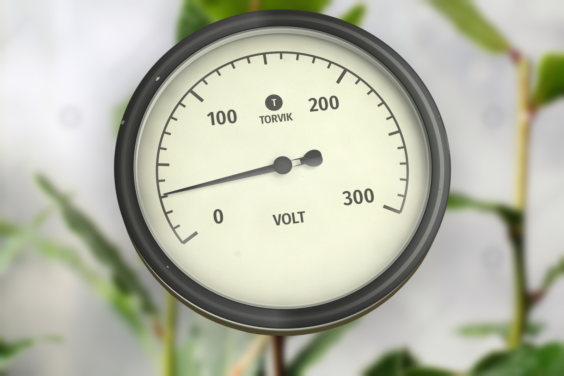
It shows {"value": 30, "unit": "V"}
